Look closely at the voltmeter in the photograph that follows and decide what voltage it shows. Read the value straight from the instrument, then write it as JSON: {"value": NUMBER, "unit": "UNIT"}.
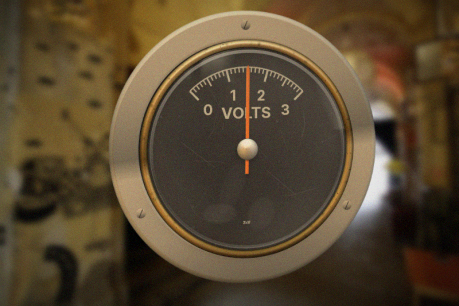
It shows {"value": 1.5, "unit": "V"}
